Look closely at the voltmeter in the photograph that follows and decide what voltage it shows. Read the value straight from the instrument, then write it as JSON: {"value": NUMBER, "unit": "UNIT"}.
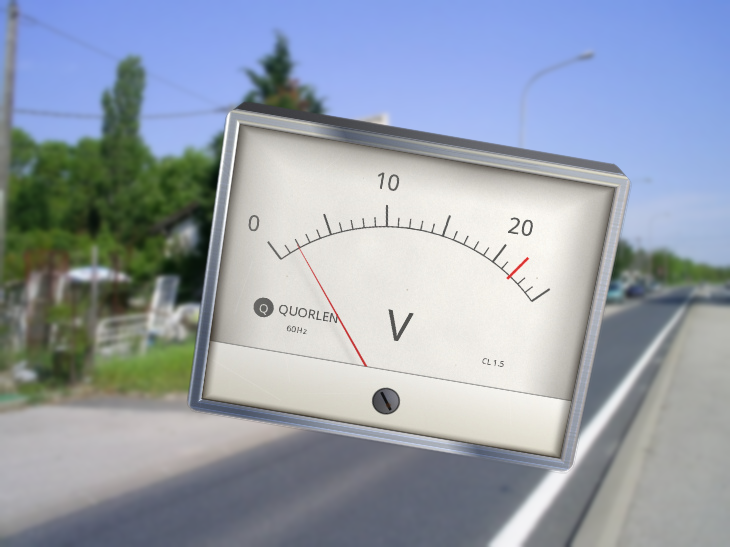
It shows {"value": 2, "unit": "V"}
